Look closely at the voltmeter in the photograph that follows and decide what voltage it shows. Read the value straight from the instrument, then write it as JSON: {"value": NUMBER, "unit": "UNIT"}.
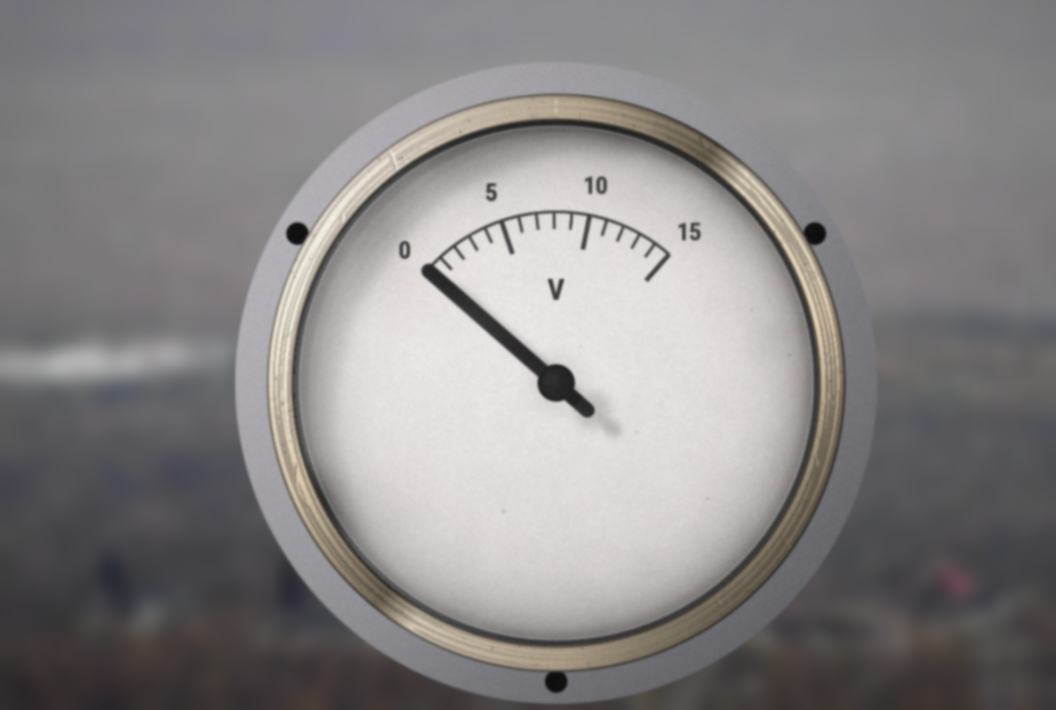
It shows {"value": 0, "unit": "V"}
